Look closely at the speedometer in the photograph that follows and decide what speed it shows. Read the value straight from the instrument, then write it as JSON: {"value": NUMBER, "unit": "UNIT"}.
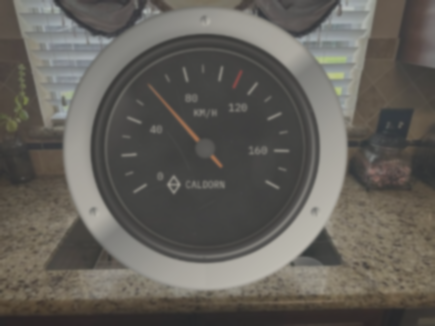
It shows {"value": 60, "unit": "km/h"}
